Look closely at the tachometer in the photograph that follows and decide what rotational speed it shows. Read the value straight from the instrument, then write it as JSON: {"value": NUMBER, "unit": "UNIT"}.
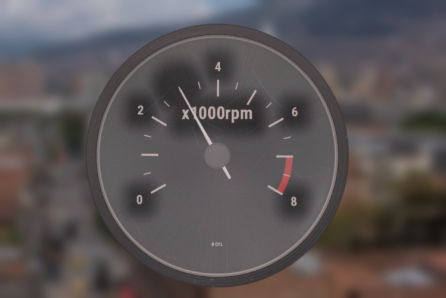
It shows {"value": 3000, "unit": "rpm"}
